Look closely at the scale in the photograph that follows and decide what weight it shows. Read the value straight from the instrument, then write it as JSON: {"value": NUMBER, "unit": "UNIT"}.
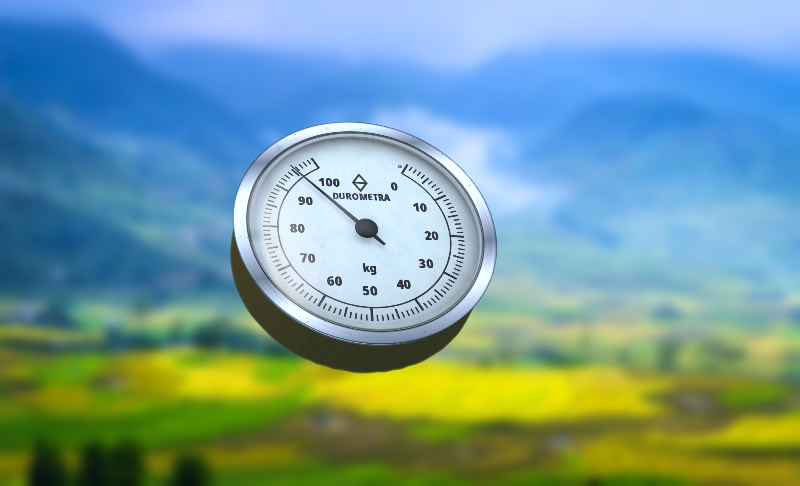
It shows {"value": 95, "unit": "kg"}
